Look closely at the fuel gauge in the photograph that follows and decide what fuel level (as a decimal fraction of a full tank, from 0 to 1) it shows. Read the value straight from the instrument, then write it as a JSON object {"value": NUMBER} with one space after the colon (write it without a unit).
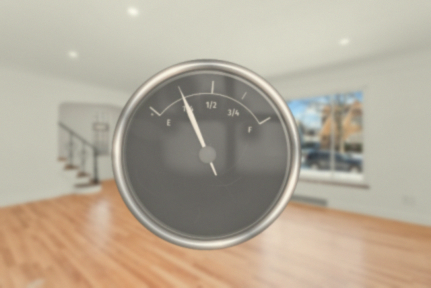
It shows {"value": 0.25}
